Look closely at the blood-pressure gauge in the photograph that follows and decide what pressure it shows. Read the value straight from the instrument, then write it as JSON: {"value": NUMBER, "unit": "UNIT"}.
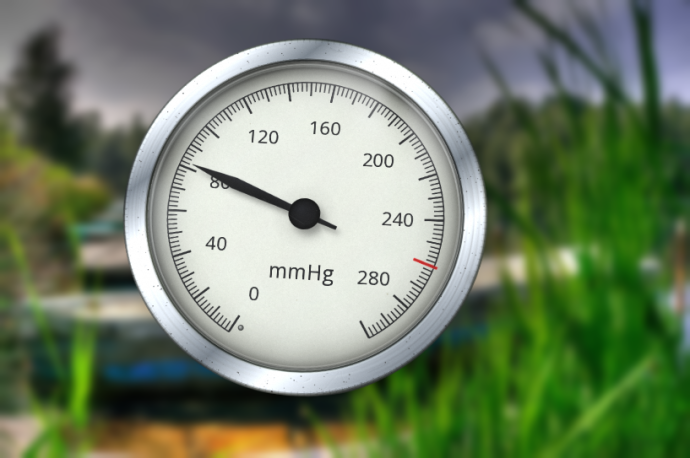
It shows {"value": 82, "unit": "mmHg"}
